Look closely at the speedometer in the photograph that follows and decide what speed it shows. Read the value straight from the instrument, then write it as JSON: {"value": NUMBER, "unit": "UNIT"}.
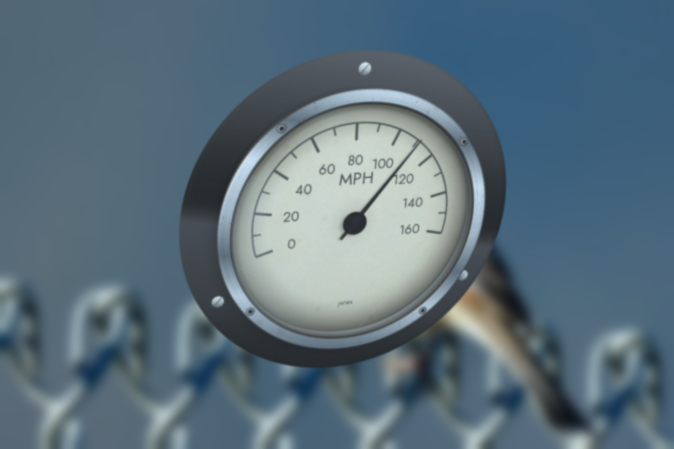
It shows {"value": 110, "unit": "mph"}
